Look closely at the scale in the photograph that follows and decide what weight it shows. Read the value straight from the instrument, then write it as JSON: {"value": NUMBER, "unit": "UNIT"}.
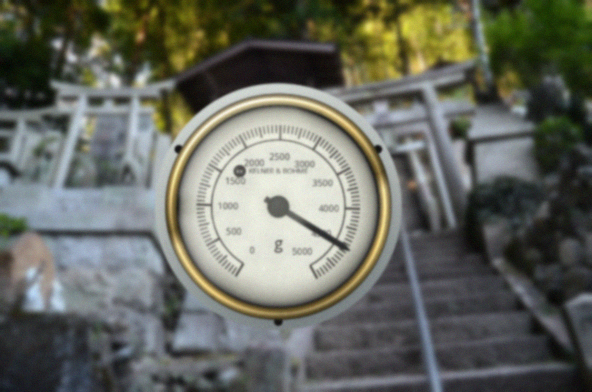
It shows {"value": 4500, "unit": "g"}
